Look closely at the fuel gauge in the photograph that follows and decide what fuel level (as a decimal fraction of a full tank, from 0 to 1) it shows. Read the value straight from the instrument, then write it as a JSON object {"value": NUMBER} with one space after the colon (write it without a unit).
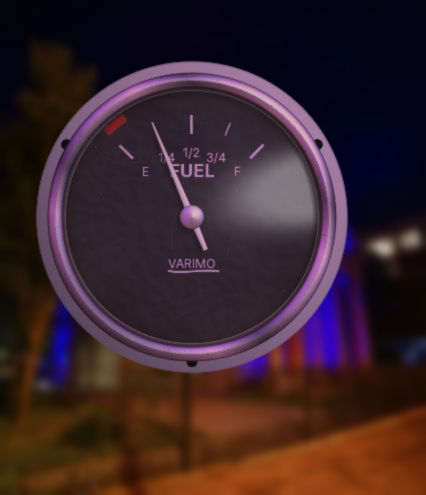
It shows {"value": 0.25}
